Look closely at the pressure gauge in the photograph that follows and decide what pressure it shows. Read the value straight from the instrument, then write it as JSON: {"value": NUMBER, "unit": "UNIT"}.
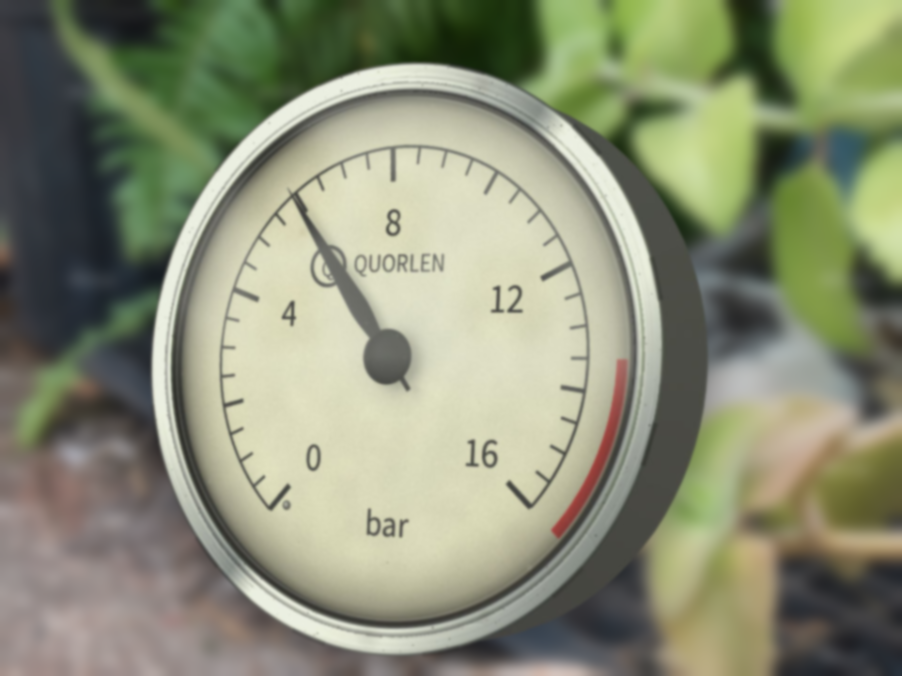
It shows {"value": 6, "unit": "bar"}
